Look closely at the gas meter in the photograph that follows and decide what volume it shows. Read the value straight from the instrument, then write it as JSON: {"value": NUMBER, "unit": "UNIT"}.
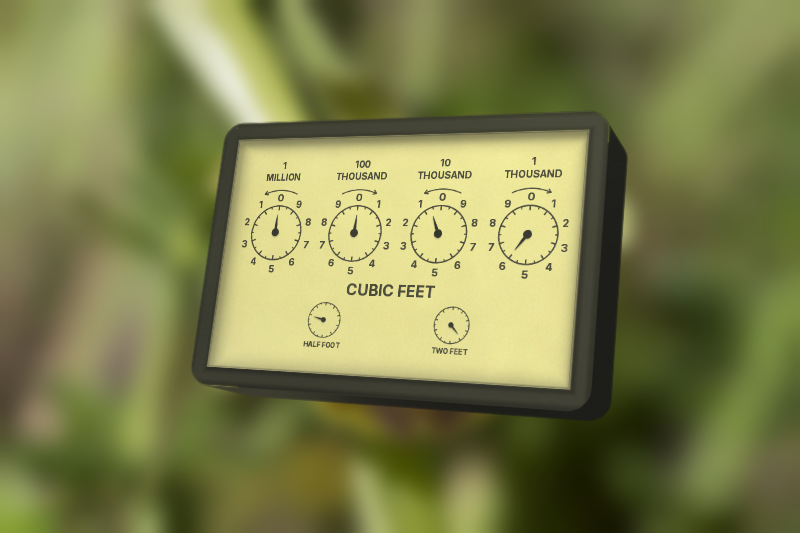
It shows {"value": 600, "unit": "ft³"}
